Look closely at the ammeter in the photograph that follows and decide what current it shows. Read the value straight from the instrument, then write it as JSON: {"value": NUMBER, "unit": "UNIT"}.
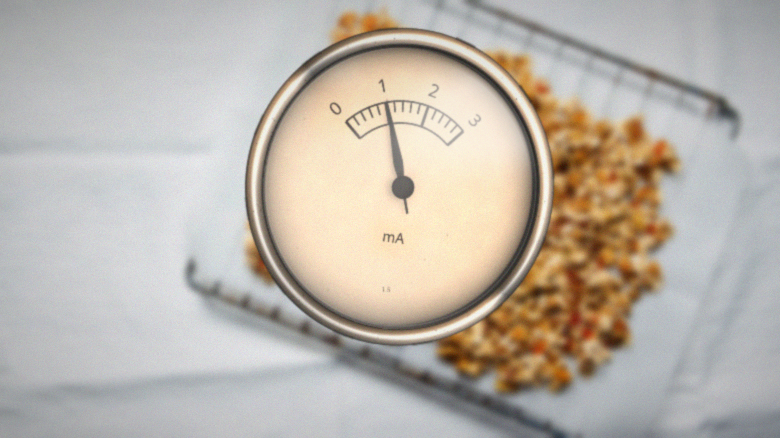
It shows {"value": 1, "unit": "mA"}
